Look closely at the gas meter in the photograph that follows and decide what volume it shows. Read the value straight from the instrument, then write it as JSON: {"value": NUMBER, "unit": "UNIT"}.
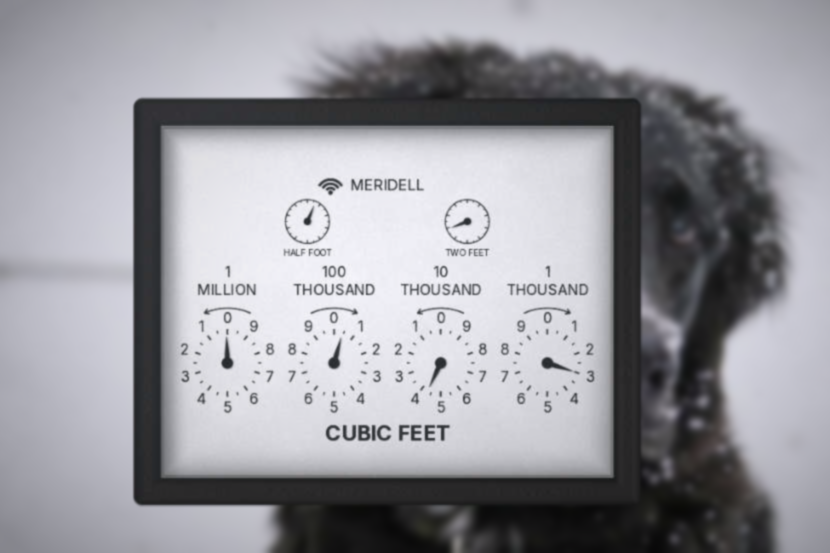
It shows {"value": 4300, "unit": "ft³"}
